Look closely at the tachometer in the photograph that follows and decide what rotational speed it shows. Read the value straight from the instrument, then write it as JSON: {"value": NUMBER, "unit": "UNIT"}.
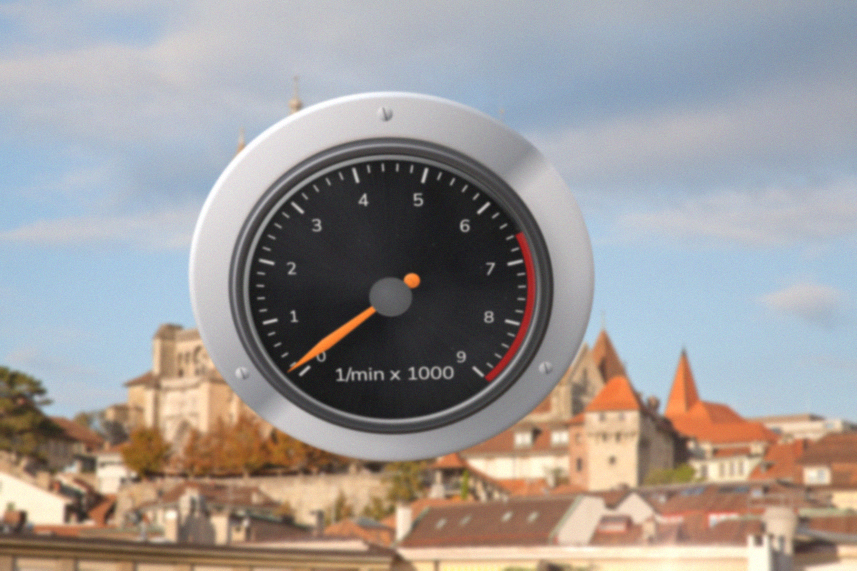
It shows {"value": 200, "unit": "rpm"}
